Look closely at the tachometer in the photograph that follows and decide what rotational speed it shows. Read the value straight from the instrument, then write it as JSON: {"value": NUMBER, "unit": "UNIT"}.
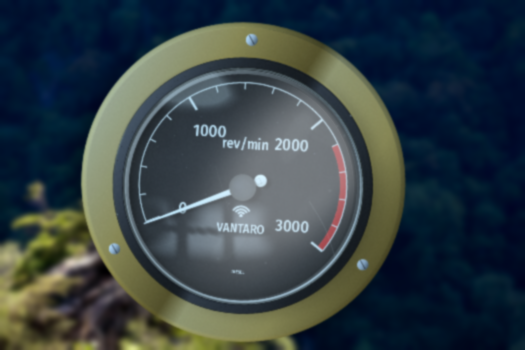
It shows {"value": 0, "unit": "rpm"}
